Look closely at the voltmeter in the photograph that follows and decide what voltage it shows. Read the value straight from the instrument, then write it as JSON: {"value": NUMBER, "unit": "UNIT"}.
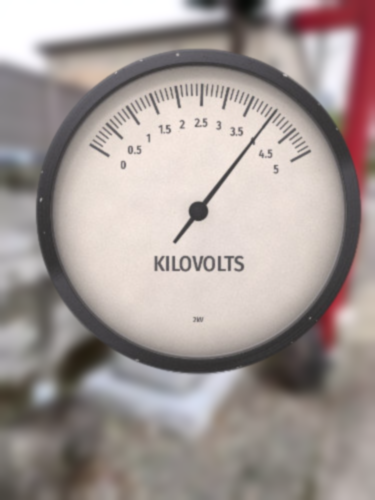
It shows {"value": 4, "unit": "kV"}
